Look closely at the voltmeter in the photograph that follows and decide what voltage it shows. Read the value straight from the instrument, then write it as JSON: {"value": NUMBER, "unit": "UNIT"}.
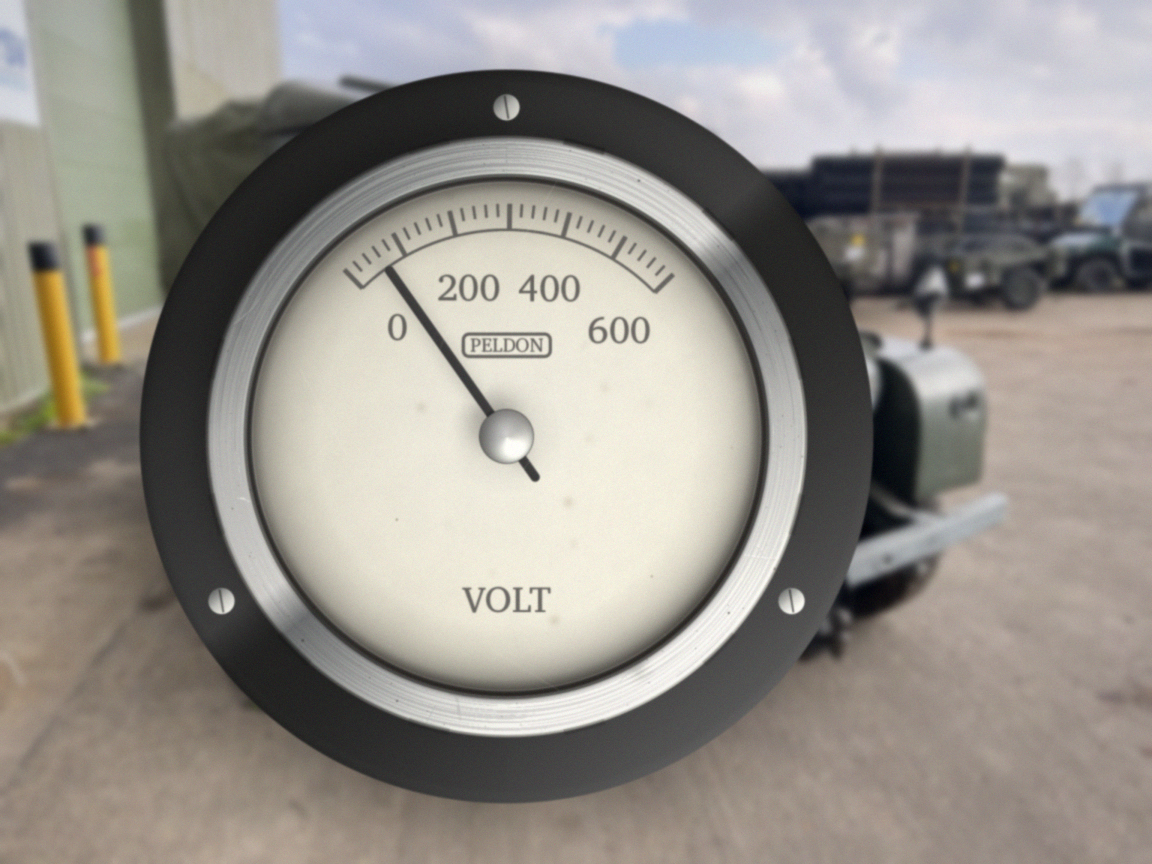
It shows {"value": 60, "unit": "V"}
